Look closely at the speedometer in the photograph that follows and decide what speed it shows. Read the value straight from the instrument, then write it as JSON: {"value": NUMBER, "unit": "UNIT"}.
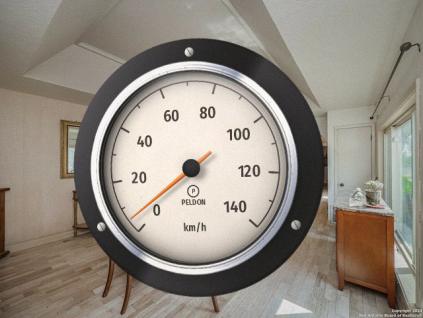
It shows {"value": 5, "unit": "km/h"}
